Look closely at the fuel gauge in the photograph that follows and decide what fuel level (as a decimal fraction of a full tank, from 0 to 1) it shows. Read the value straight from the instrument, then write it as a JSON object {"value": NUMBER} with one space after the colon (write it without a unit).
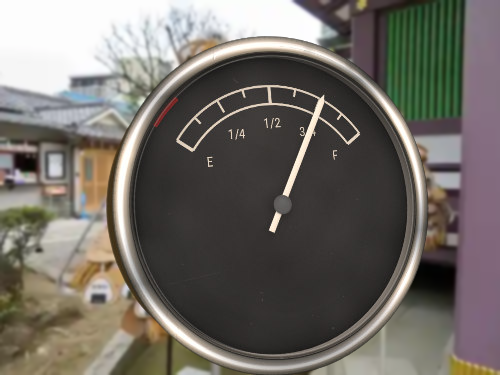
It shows {"value": 0.75}
